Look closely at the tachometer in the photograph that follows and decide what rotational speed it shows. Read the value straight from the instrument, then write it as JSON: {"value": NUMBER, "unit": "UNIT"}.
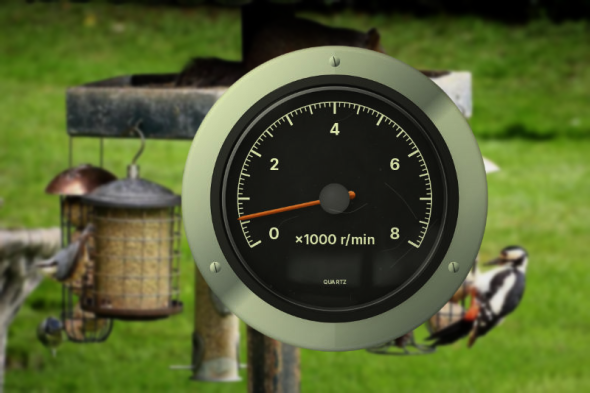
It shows {"value": 600, "unit": "rpm"}
